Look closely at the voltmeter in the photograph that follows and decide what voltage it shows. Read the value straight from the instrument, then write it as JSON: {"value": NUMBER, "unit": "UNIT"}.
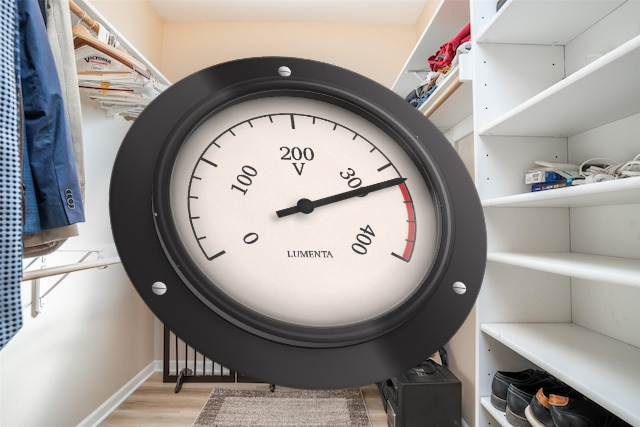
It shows {"value": 320, "unit": "V"}
